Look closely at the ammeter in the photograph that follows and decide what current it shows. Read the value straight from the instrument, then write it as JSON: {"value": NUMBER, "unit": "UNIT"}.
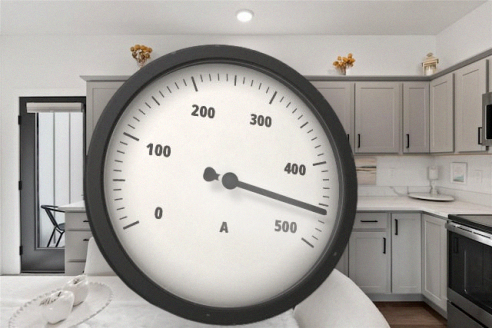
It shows {"value": 460, "unit": "A"}
